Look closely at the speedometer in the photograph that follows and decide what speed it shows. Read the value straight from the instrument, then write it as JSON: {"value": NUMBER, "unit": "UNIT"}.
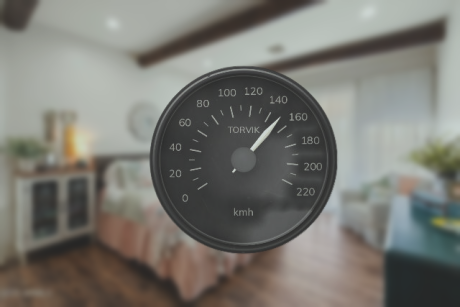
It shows {"value": 150, "unit": "km/h"}
